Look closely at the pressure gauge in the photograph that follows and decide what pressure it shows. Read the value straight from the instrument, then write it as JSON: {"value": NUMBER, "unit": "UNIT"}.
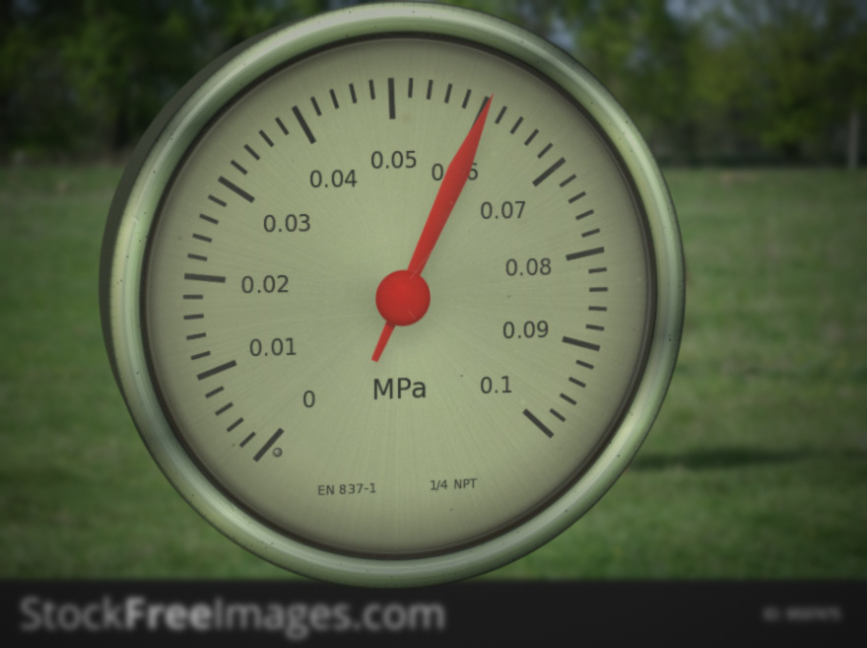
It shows {"value": 0.06, "unit": "MPa"}
